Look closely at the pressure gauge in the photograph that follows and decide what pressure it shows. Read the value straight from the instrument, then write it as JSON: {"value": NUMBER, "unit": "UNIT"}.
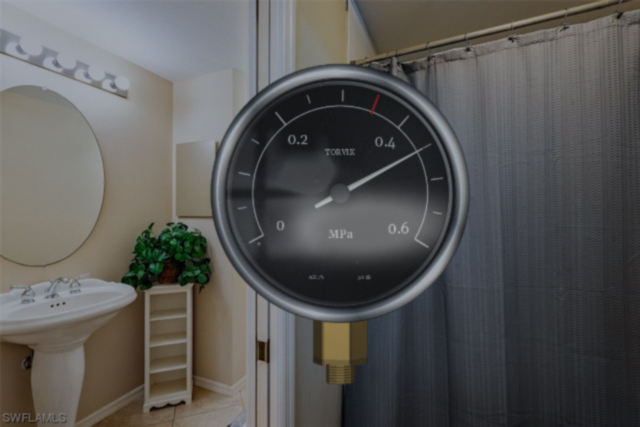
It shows {"value": 0.45, "unit": "MPa"}
